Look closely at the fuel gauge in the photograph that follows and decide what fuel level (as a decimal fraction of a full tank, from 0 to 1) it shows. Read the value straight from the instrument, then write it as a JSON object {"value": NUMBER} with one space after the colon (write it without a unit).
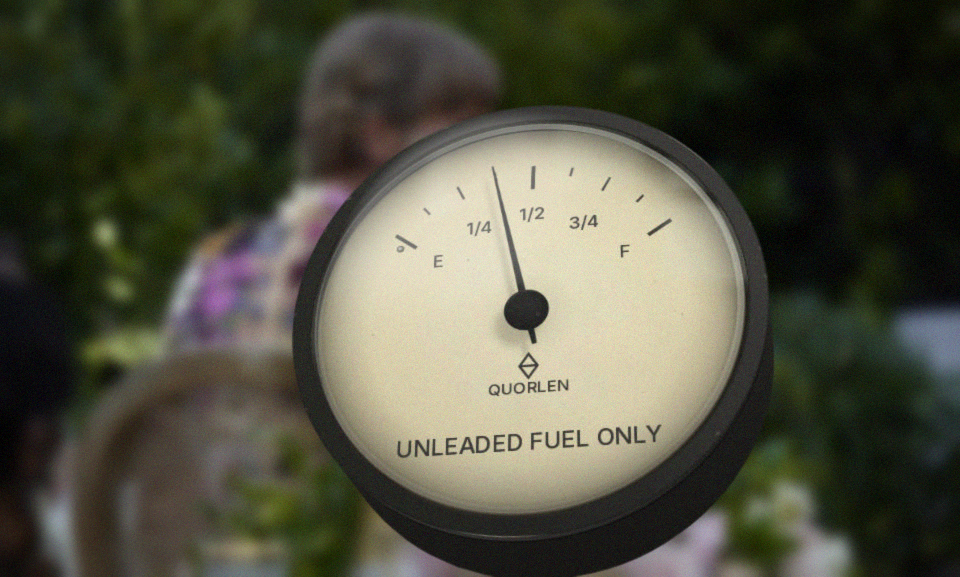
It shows {"value": 0.375}
